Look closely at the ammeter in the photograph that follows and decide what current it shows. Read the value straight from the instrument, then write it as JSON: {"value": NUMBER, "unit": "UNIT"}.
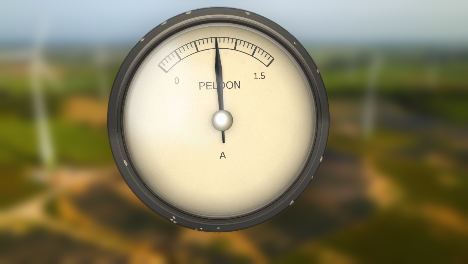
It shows {"value": 0.75, "unit": "A"}
